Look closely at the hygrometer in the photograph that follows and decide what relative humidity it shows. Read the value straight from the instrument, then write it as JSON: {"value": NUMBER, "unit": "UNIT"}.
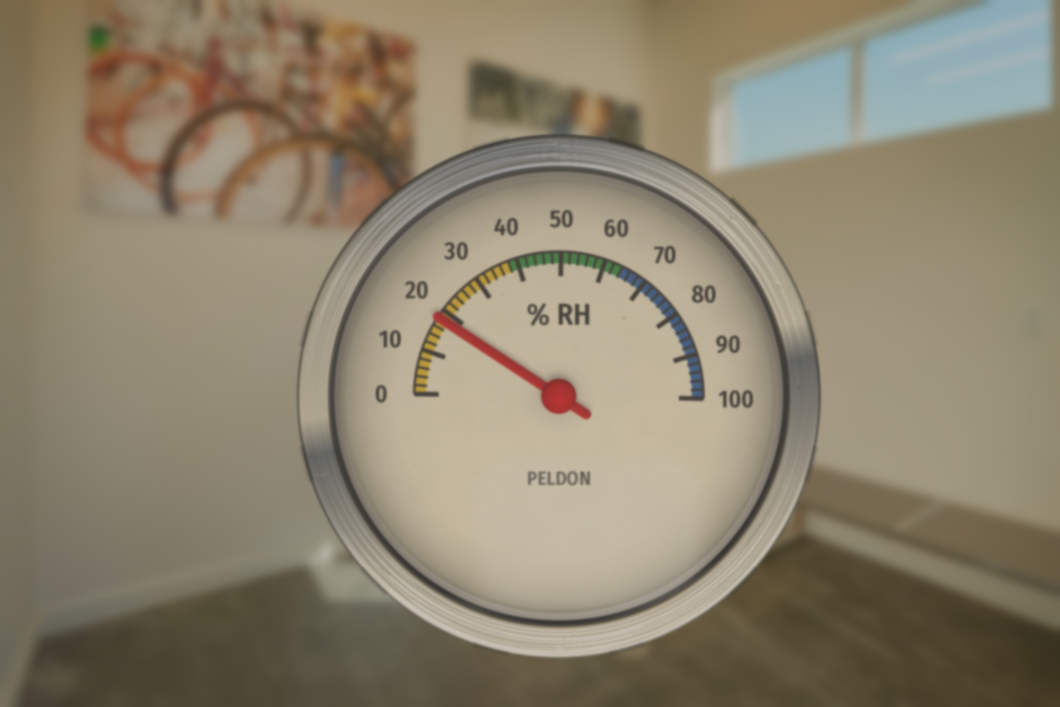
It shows {"value": 18, "unit": "%"}
